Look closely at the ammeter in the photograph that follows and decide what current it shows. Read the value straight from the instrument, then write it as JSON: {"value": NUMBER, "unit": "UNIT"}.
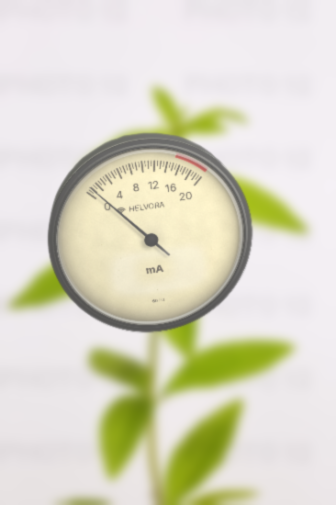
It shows {"value": 1, "unit": "mA"}
